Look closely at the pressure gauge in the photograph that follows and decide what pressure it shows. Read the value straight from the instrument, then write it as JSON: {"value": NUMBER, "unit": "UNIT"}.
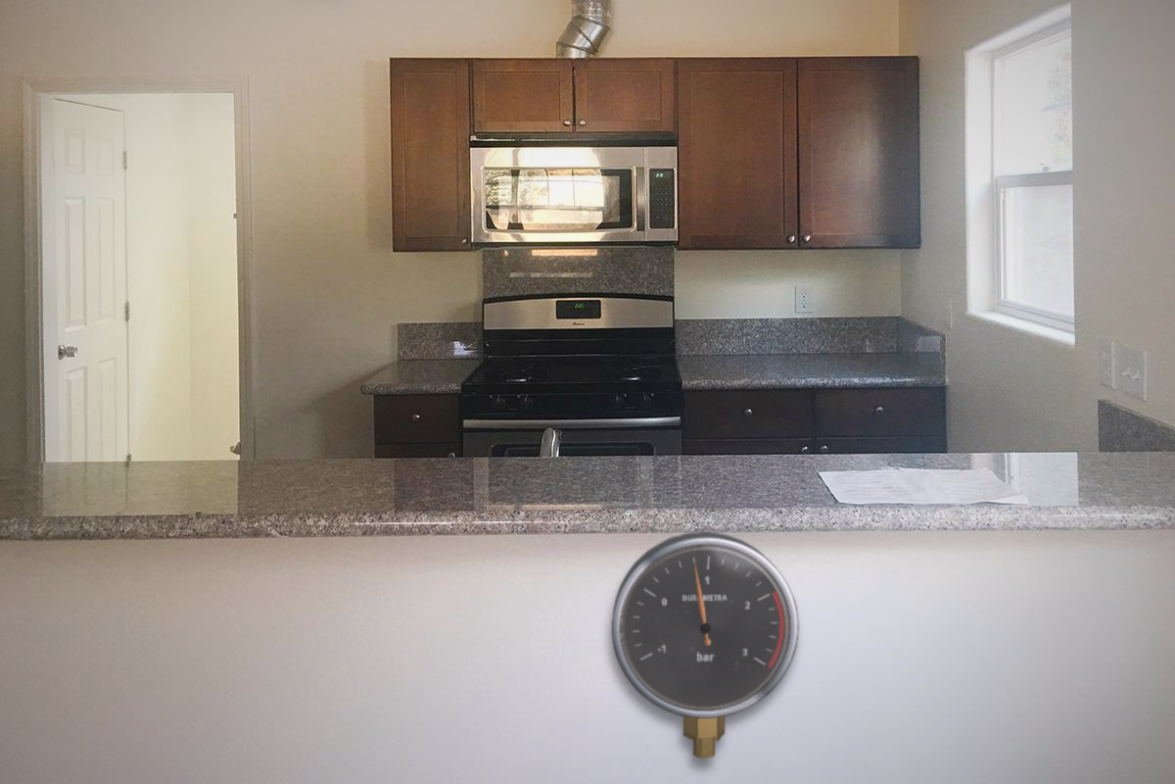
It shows {"value": 0.8, "unit": "bar"}
